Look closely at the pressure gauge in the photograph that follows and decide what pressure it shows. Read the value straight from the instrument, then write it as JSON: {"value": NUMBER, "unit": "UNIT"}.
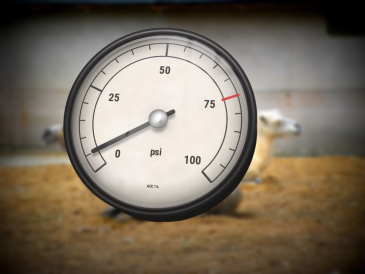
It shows {"value": 5, "unit": "psi"}
